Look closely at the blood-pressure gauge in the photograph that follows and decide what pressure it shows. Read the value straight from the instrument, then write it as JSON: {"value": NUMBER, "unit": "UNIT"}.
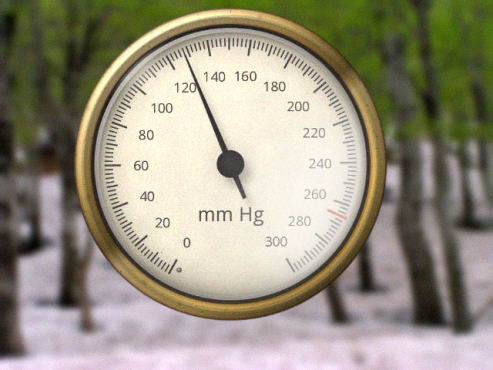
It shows {"value": 128, "unit": "mmHg"}
